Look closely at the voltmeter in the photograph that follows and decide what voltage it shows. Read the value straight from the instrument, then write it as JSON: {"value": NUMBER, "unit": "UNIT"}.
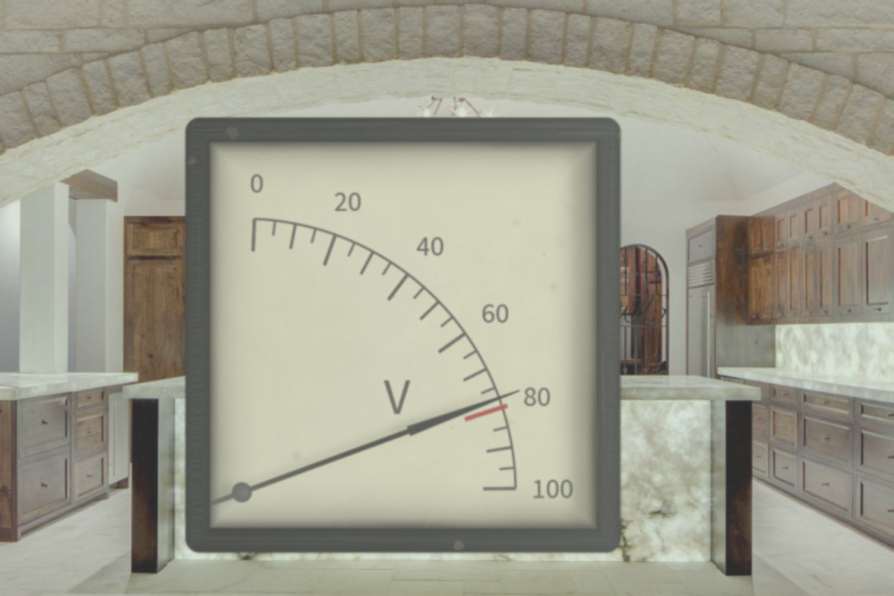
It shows {"value": 77.5, "unit": "V"}
